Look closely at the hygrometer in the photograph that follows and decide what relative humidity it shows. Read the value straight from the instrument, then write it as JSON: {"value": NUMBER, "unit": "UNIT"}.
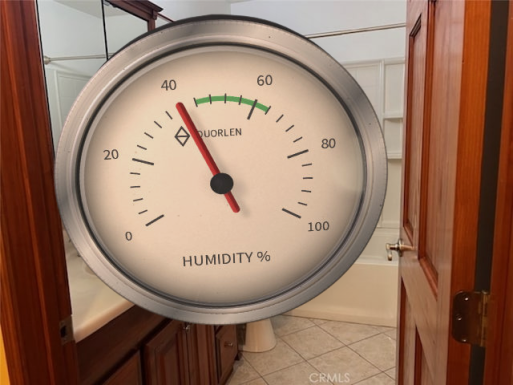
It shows {"value": 40, "unit": "%"}
